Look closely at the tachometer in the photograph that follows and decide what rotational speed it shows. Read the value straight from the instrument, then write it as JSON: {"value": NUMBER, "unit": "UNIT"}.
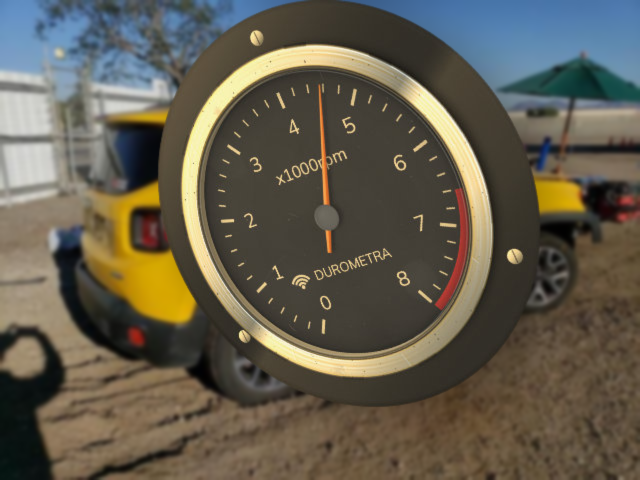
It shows {"value": 4600, "unit": "rpm"}
